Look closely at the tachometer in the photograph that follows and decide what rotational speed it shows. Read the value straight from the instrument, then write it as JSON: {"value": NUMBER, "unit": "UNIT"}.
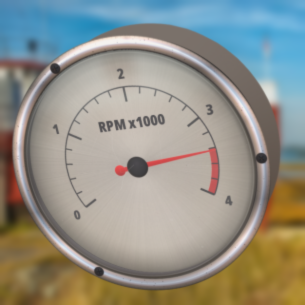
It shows {"value": 3400, "unit": "rpm"}
